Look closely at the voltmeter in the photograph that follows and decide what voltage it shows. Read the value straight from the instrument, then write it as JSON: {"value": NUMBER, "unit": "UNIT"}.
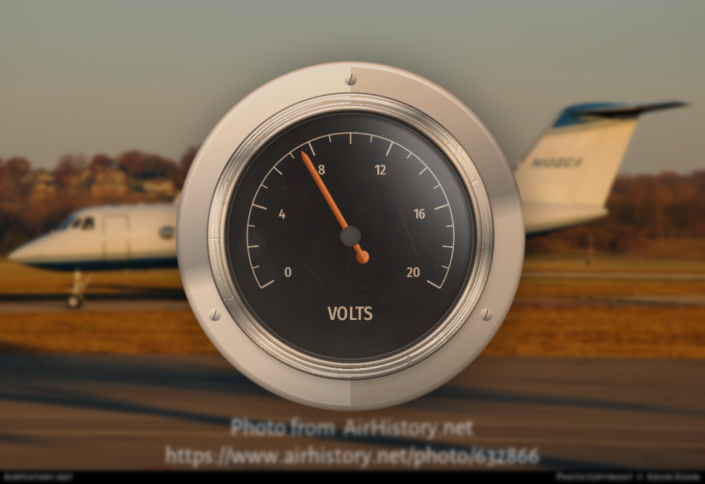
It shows {"value": 7.5, "unit": "V"}
